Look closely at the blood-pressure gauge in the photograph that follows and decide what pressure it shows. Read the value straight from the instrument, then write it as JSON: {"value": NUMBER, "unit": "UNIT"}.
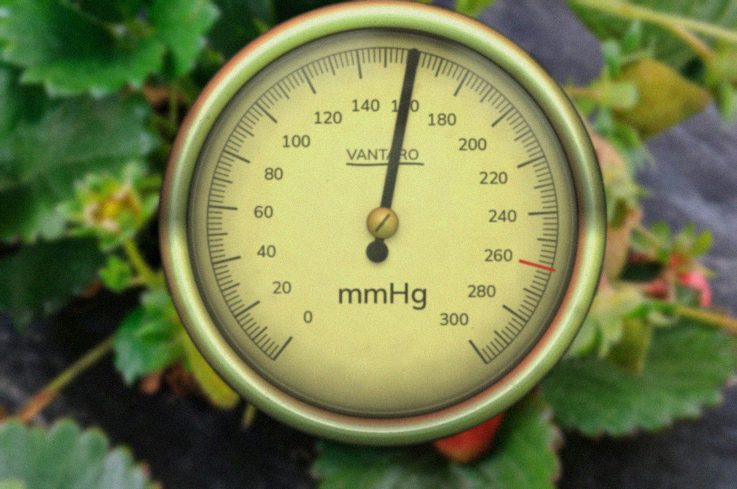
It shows {"value": 160, "unit": "mmHg"}
